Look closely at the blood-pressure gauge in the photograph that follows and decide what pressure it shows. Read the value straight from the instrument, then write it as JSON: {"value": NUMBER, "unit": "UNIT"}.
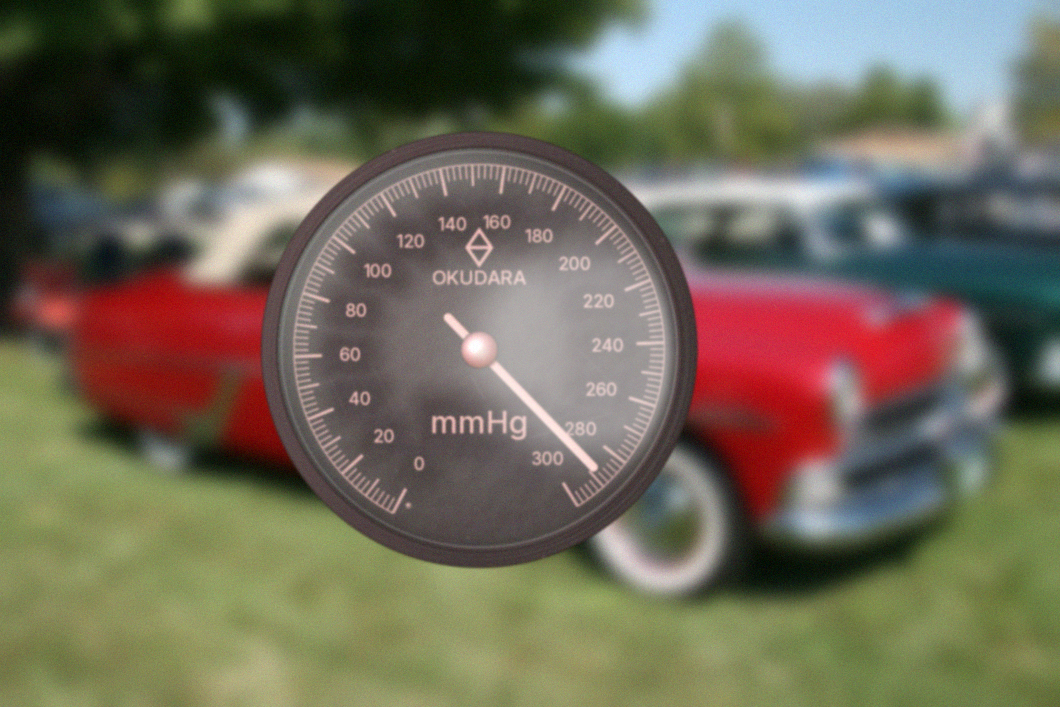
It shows {"value": 288, "unit": "mmHg"}
